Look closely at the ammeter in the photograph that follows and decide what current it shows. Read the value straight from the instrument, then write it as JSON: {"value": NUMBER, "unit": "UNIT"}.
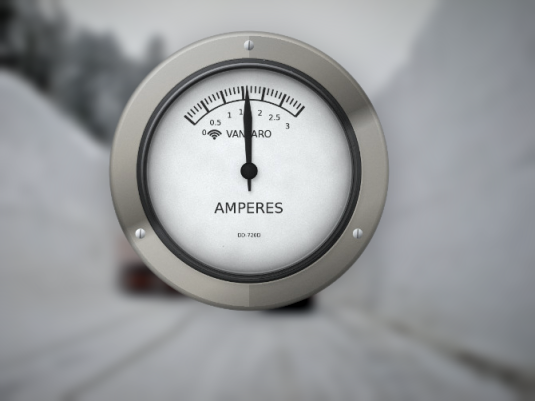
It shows {"value": 1.6, "unit": "A"}
